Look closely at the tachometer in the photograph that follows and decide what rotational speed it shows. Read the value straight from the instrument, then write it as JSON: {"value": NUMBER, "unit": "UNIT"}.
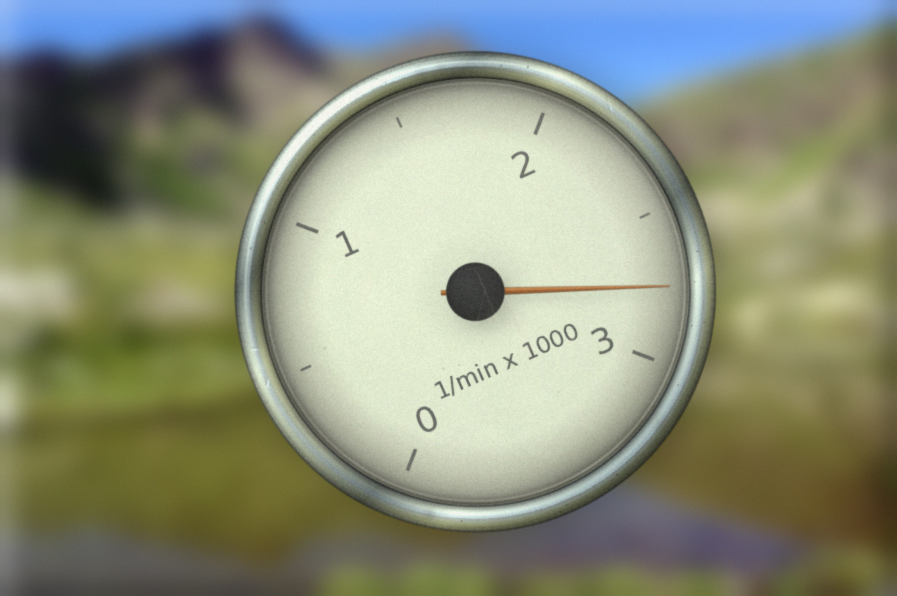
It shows {"value": 2750, "unit": "rpm"}
